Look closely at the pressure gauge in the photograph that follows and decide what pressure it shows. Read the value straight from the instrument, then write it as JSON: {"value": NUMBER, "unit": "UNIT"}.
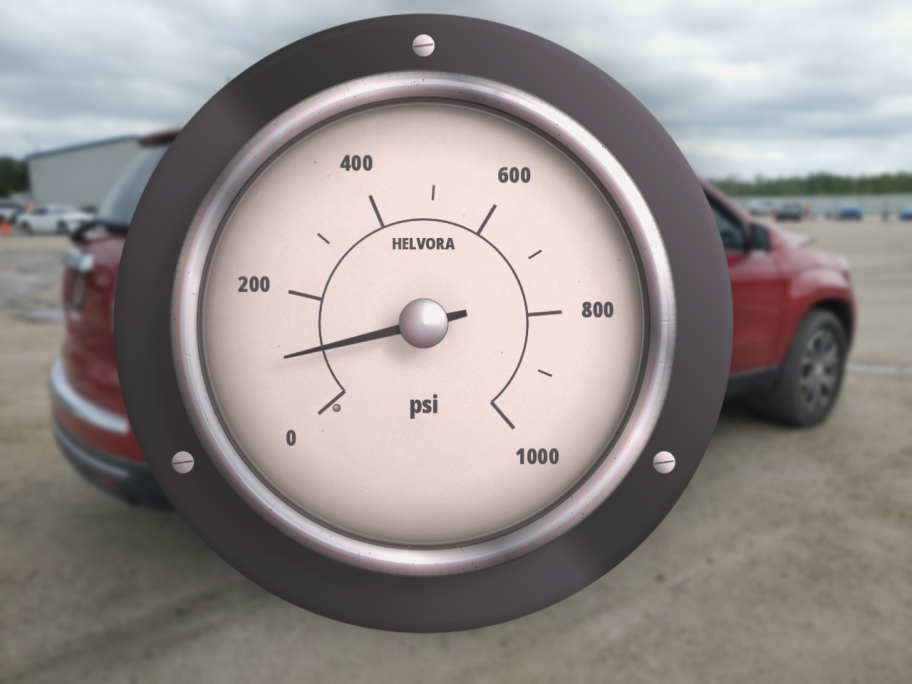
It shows {"value": 100, "unit": "psi"}
